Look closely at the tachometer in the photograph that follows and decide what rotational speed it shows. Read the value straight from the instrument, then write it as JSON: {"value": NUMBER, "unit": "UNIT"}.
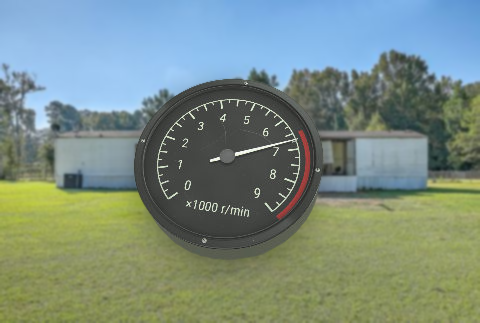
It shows {"value": 6750, "unit": "rpm"}
